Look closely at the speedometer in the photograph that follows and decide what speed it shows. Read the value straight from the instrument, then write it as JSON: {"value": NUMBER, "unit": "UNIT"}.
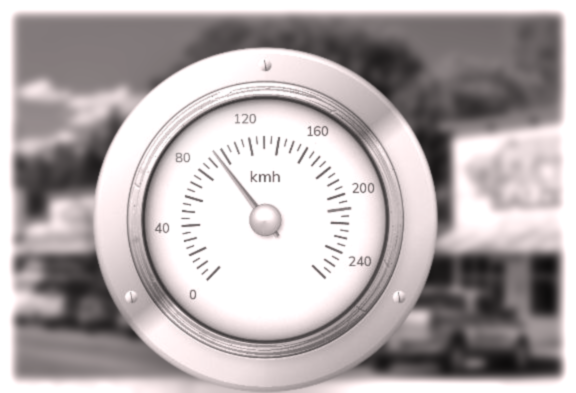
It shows {"value": 95, "unit": "km/h"}
